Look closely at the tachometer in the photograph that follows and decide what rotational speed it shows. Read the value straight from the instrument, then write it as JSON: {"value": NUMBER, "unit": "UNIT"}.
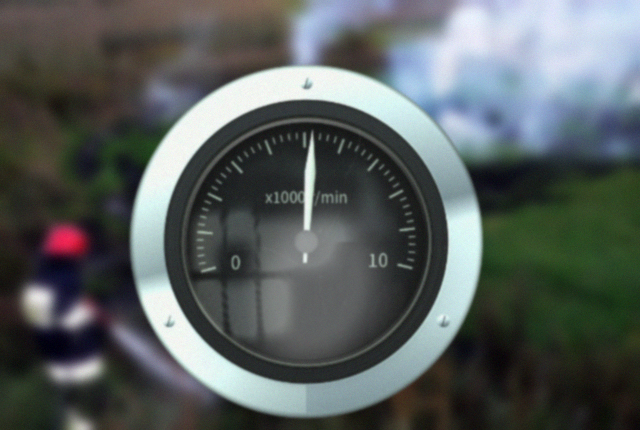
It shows {"value": 5200, "unit": "rpm"}
